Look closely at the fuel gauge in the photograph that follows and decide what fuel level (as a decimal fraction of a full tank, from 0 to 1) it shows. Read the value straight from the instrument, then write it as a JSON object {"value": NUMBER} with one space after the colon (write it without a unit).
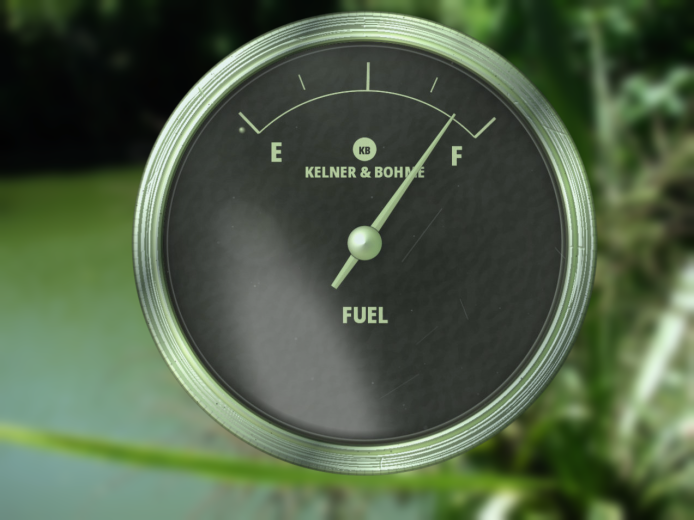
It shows {"value": 0.875}
